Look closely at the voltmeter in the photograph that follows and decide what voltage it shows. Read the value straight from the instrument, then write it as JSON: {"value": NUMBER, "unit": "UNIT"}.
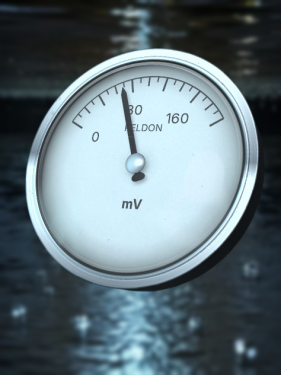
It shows {"value": 70, "unit": "mV"}
